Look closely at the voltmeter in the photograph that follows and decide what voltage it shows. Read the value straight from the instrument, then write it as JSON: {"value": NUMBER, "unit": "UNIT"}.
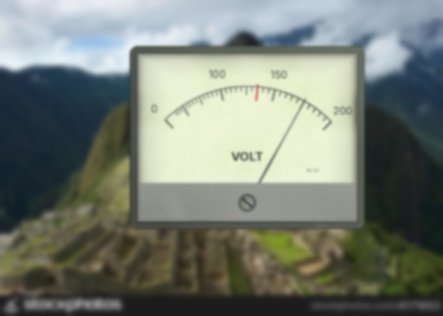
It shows {"value": 175, "unit": "V"}
